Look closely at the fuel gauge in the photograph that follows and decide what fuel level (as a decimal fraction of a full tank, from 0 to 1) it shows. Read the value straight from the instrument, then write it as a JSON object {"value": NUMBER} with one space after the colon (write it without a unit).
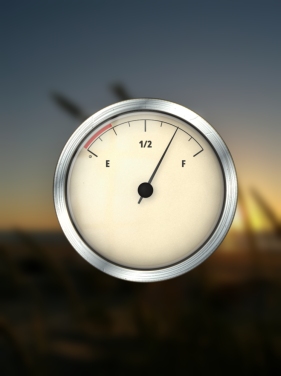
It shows {"value": 0.75}
